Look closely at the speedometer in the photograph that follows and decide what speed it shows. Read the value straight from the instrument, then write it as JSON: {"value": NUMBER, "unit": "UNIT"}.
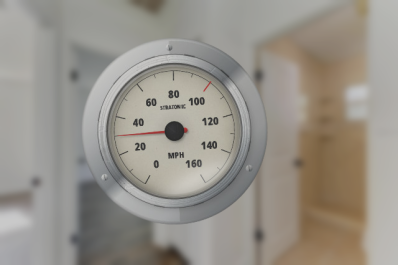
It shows {"value": 30, "unit": "mph"}
